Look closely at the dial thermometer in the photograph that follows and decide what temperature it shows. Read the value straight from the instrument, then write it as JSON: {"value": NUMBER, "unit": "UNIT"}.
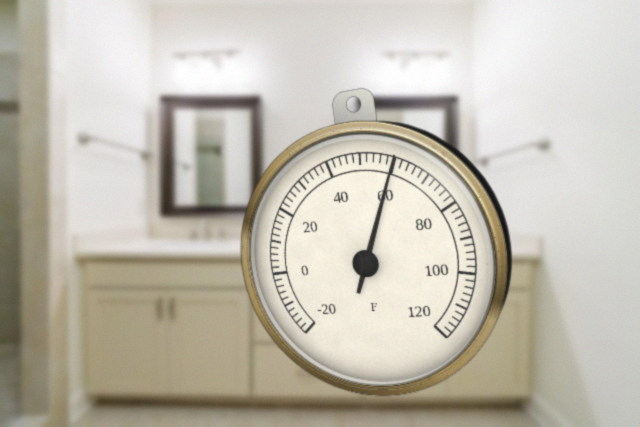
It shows {"value": 60, "unit": "°F"}
